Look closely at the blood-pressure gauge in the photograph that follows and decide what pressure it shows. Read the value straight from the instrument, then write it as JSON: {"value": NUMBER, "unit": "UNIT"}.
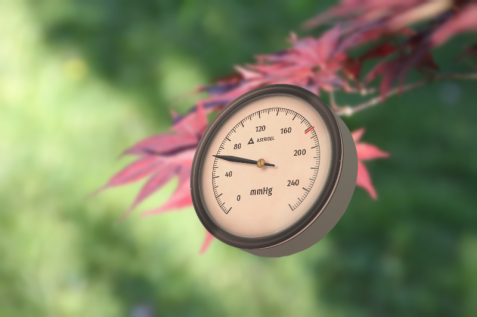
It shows {"value": 60, "unit": "mmHg"}
